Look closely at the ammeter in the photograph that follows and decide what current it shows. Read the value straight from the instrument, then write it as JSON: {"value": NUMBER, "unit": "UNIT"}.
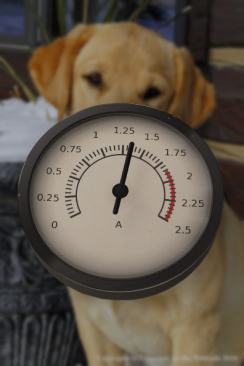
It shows {"value": 1.35, "unit": "A"}
